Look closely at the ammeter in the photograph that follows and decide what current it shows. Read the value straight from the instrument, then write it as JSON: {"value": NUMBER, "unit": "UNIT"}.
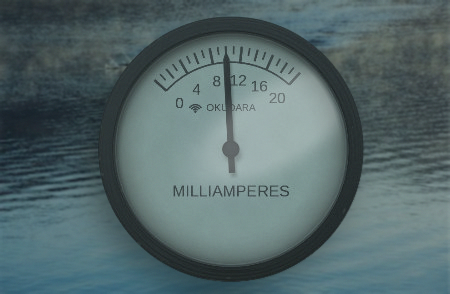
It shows {"value": 10, "unit": "mA"}
